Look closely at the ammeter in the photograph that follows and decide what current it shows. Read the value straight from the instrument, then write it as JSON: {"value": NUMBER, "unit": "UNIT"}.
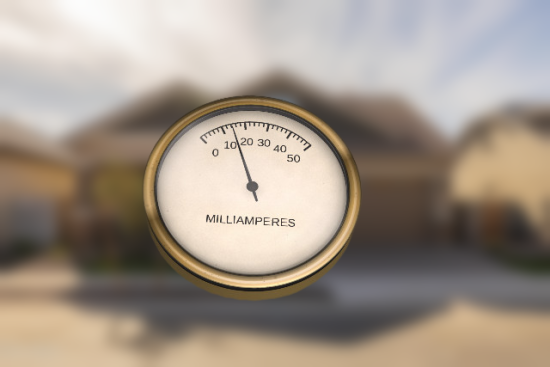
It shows {"value": 14, "unit": "mA"}
